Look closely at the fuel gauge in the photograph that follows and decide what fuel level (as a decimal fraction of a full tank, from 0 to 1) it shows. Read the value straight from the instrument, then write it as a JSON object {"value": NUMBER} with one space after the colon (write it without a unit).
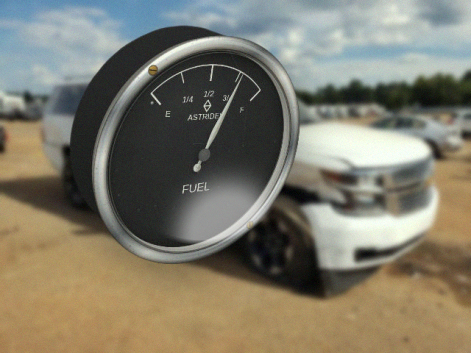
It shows {"value": 0.75}
